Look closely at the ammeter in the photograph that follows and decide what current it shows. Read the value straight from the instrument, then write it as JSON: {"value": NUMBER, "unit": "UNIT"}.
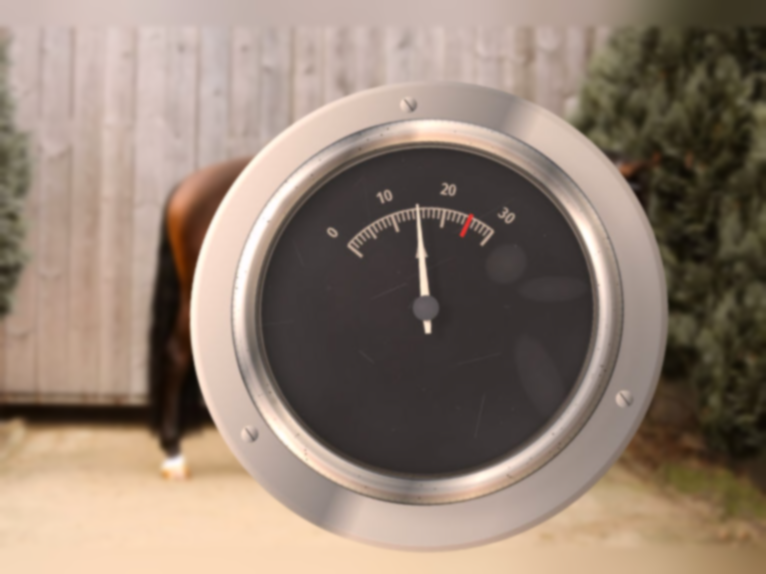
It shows {"value": 15, "unit": "A"}
